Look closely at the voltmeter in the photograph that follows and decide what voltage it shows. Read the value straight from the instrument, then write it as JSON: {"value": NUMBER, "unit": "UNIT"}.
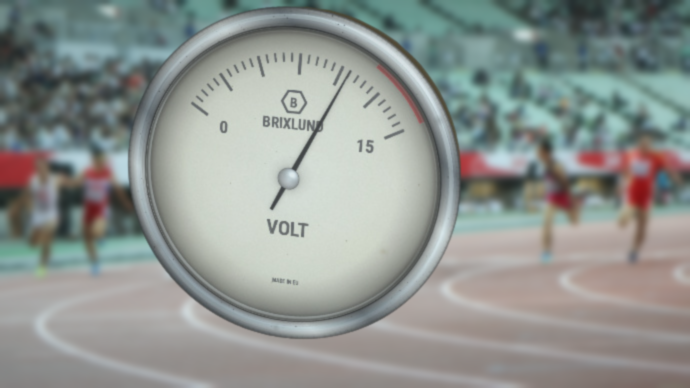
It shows {"value": 10.5, "unit": "V"}
